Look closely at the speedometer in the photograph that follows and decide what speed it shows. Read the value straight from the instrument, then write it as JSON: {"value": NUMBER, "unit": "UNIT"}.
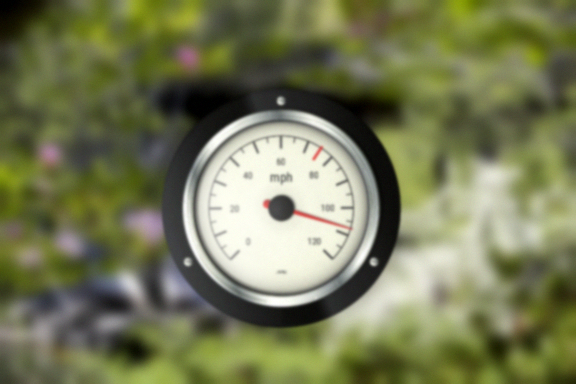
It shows {"value": 107.5, "unit": "mph"}
